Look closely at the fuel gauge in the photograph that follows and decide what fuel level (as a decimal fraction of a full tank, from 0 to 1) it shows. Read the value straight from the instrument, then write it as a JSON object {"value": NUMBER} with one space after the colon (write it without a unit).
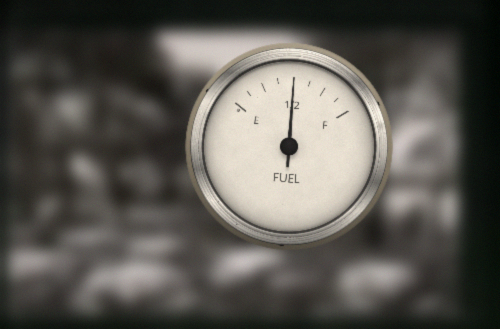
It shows {"value": 0.5}
